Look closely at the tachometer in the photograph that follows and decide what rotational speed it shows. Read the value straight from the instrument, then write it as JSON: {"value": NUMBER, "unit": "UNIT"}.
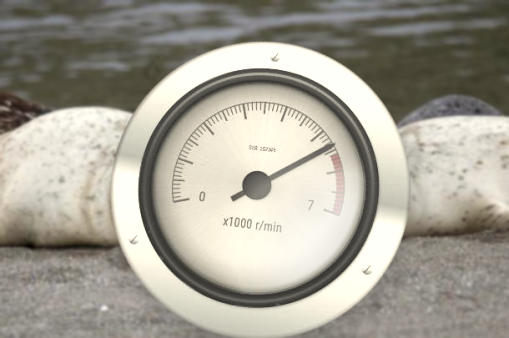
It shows {"value": 5400, "unit": "rpm"}
